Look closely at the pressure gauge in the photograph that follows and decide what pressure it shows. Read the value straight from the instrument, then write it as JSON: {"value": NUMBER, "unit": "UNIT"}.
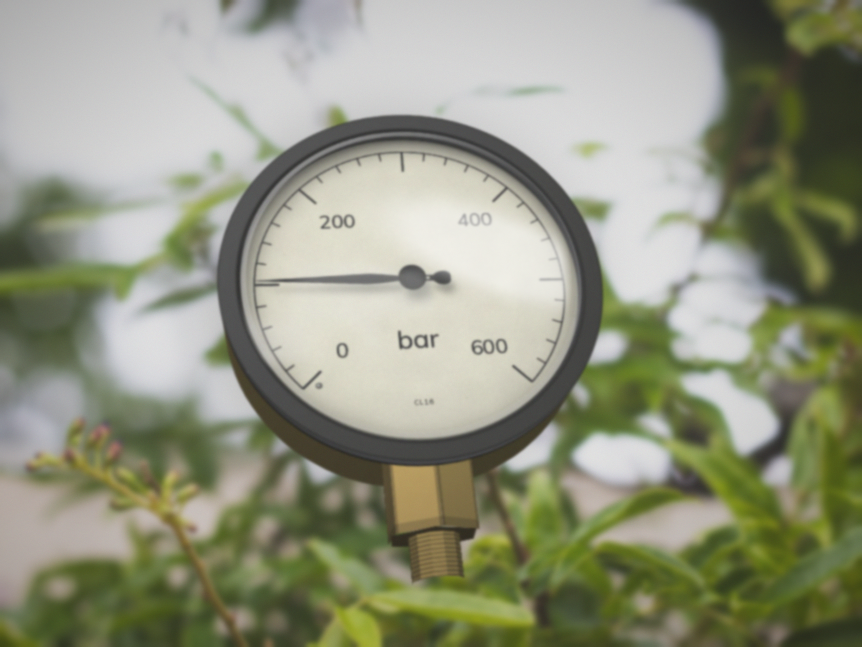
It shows {"value": 100, "unit": "bar"}
